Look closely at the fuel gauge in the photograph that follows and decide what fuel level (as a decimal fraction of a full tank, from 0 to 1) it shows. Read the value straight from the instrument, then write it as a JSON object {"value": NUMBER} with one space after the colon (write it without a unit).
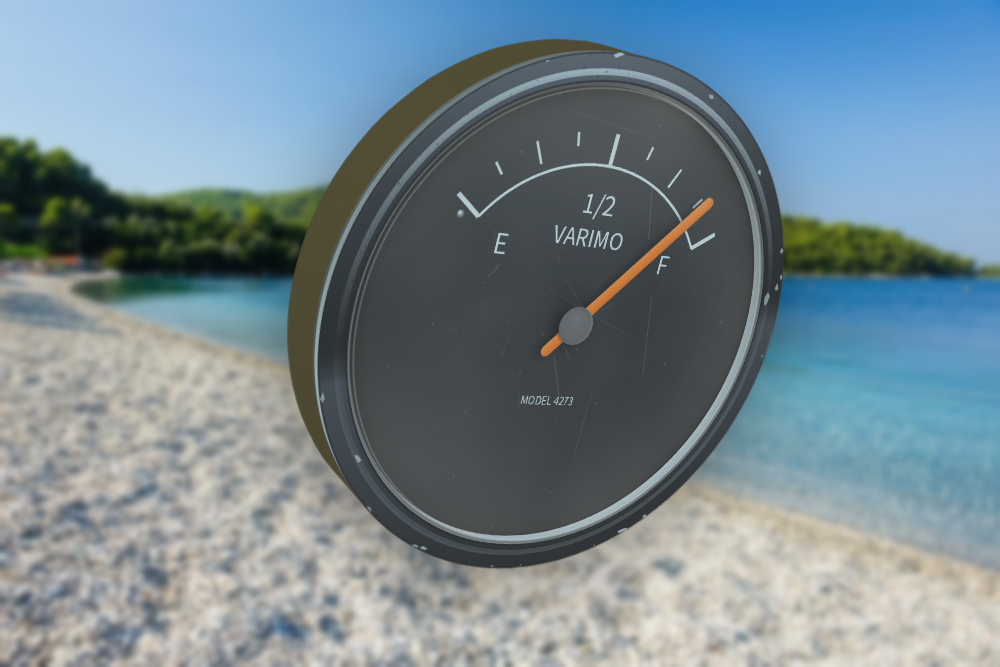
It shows {"value": 0.875}
